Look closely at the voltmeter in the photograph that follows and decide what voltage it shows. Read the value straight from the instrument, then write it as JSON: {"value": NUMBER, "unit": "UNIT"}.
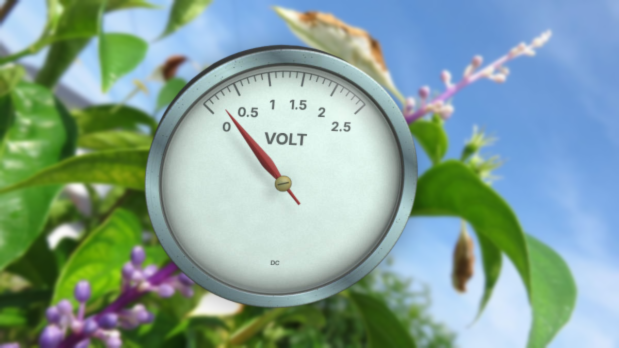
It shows {"value": 0.2, "unit": "V"}
